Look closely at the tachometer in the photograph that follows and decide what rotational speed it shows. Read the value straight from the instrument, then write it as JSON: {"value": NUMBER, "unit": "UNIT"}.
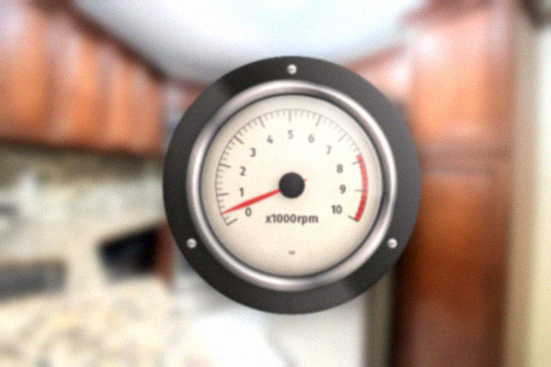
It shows {"value": 400, "unit": "rpm"}
